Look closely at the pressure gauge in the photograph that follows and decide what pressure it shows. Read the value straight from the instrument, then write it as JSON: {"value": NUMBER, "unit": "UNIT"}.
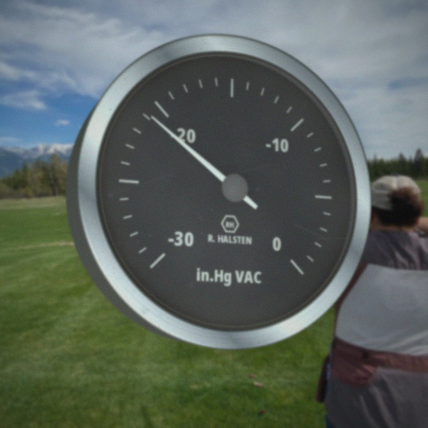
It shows {"value": -21, "unit": "inHg"}
